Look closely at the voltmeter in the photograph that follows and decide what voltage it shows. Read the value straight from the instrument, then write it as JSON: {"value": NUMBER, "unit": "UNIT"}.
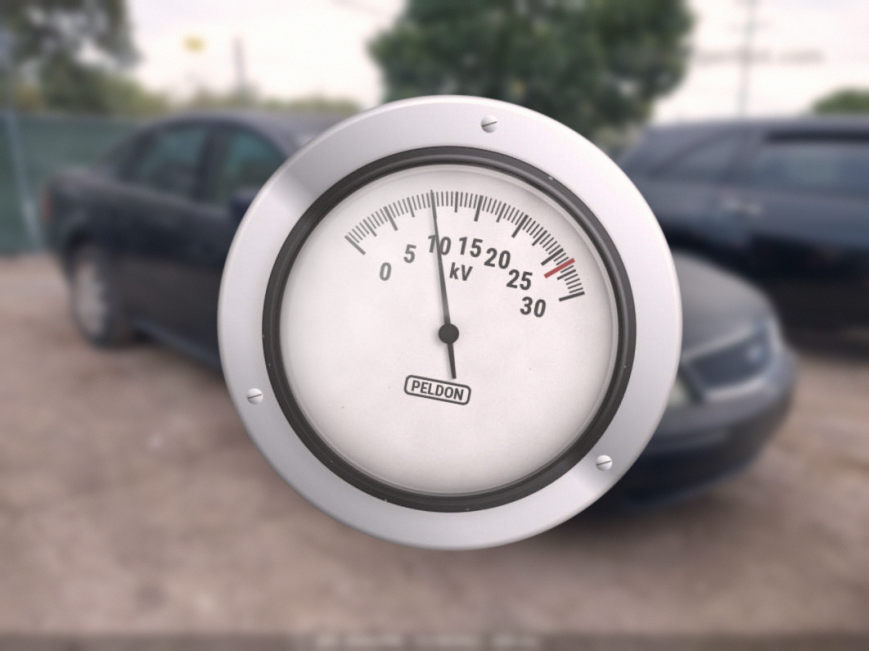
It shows {"value": 10, "unit": "kV"}
